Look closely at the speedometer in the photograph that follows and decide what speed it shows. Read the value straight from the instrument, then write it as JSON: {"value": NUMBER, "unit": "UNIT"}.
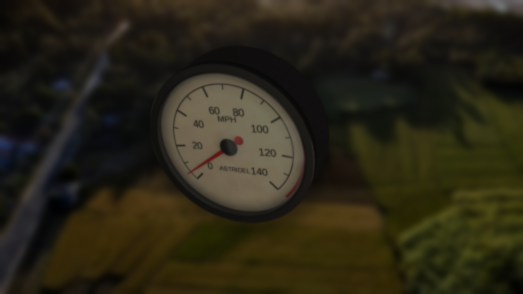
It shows {"value": 5, "unit": "mph"}
